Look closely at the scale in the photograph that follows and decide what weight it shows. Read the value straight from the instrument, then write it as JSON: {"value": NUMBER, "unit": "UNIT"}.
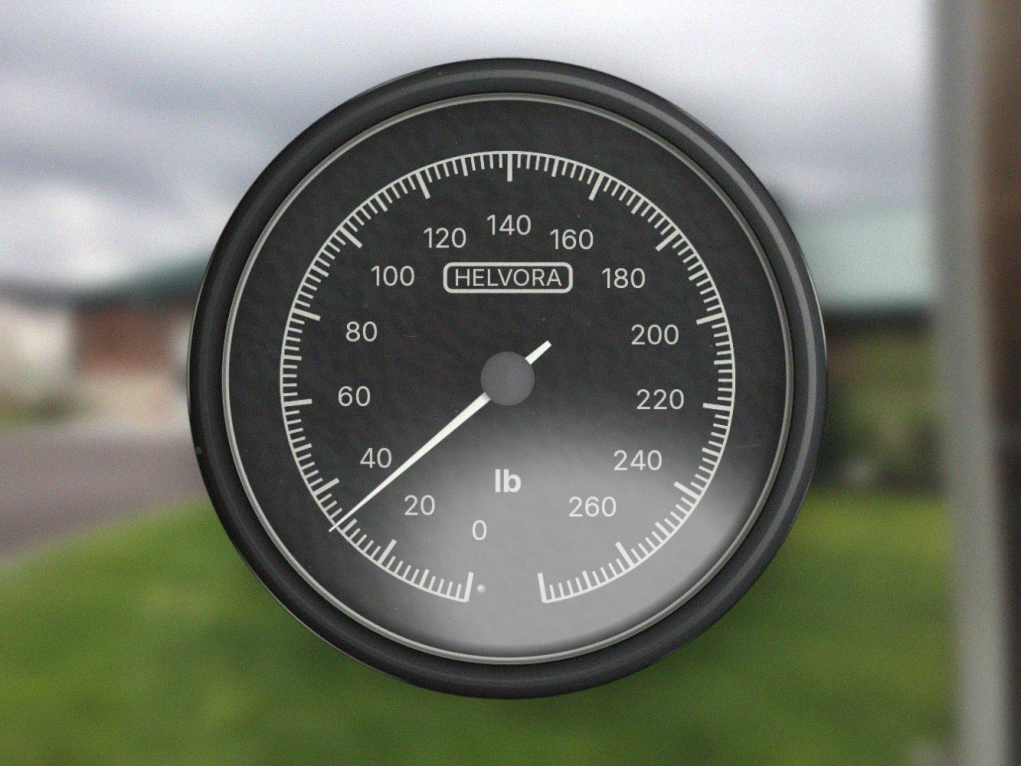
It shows {"value": 32, "unit": "lb"}
